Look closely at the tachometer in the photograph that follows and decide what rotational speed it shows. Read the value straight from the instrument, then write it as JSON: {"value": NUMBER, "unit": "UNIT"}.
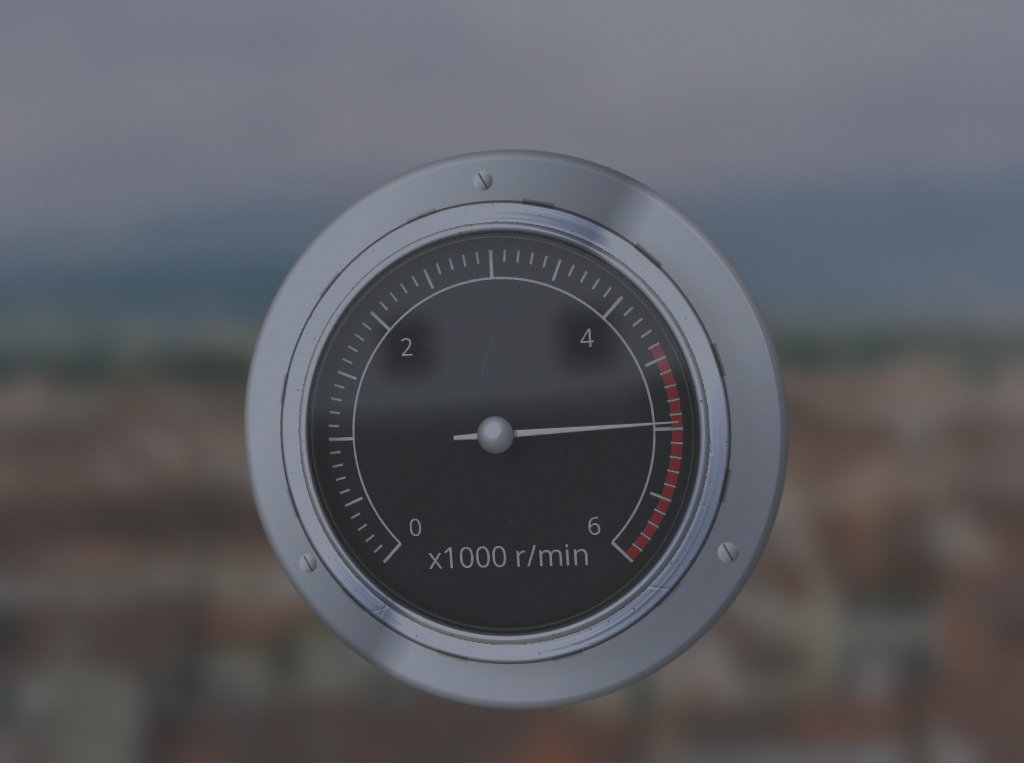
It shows {"value": 4950, "unit": "rpm"}
